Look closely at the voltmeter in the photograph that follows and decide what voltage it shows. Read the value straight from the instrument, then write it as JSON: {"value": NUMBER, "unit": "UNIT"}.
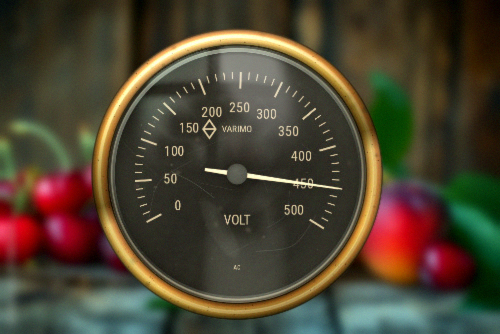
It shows {"value": 450, "unit": "V"}
